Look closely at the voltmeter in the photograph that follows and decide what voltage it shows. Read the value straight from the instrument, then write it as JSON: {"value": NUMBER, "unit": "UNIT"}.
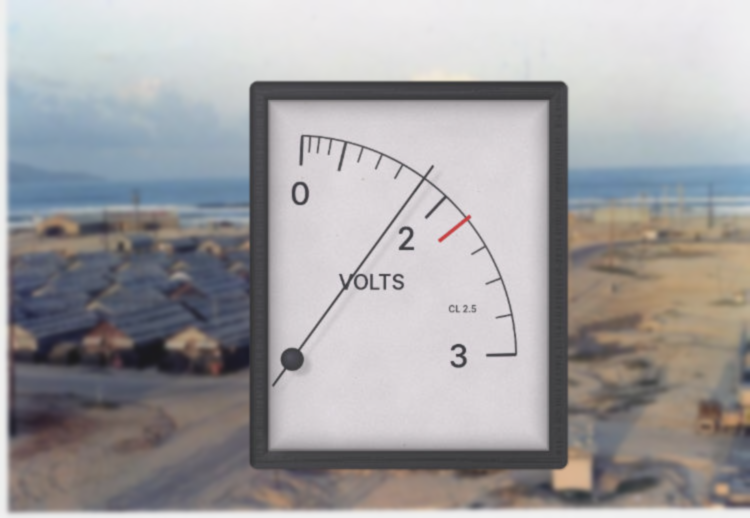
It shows {"value": 1.8, "unit": "V"}
